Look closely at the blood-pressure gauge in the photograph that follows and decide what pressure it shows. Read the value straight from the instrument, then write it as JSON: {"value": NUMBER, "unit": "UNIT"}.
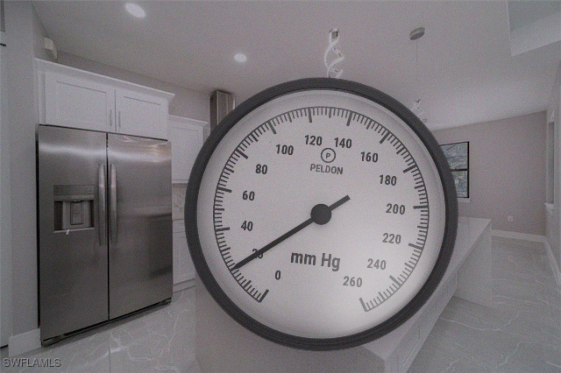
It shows {"value": 20, "unit": "mmHg"}
